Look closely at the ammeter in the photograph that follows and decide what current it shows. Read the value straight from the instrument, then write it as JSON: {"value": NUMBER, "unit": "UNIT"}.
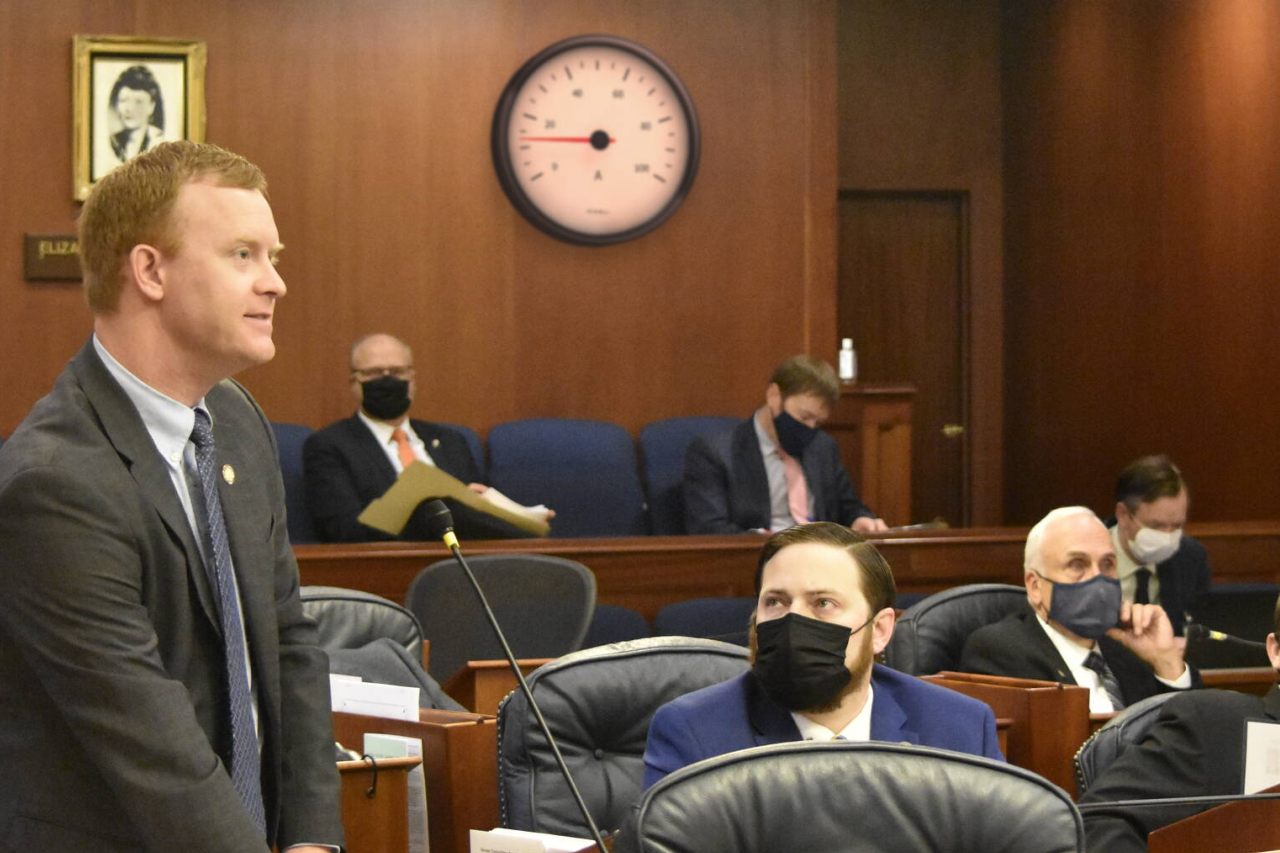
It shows {"value": 12.5, "unit": "A"}
